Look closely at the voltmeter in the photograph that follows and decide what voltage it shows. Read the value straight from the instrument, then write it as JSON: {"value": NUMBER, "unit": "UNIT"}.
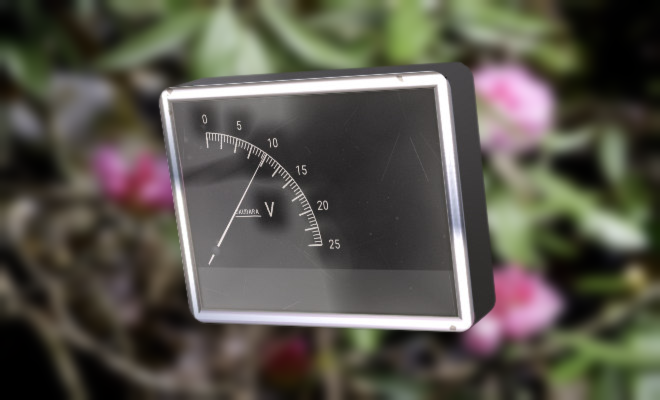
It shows {"value": 10, "unit": "V"}
